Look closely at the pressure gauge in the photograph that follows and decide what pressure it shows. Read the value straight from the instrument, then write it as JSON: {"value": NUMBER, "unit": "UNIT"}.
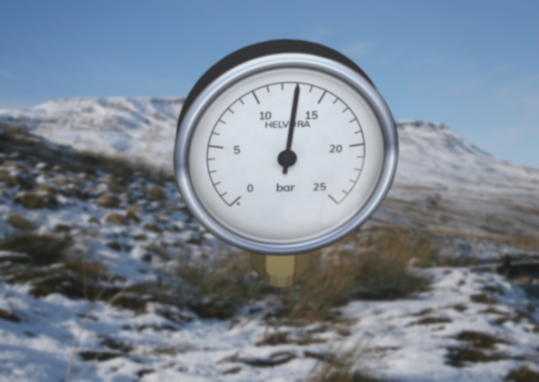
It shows {"value": 13, "unit": "bar"}
